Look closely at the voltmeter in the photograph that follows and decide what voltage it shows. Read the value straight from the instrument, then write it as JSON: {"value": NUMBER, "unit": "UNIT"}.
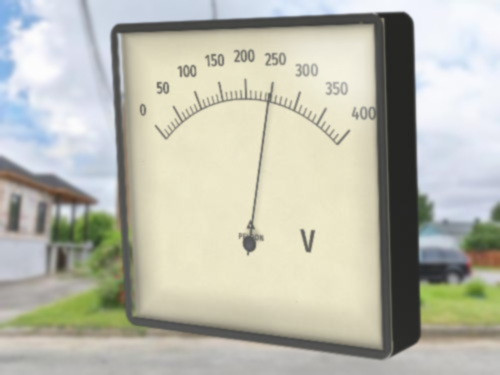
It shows {"value": 250, "unit": "V"}
